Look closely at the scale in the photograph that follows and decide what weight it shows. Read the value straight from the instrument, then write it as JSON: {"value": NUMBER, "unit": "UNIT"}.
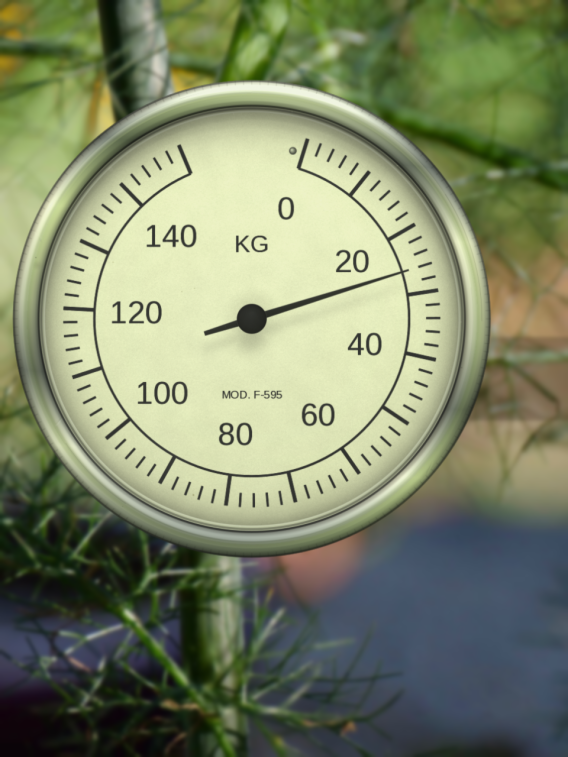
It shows {"value": 26, "unit": "kg"}
